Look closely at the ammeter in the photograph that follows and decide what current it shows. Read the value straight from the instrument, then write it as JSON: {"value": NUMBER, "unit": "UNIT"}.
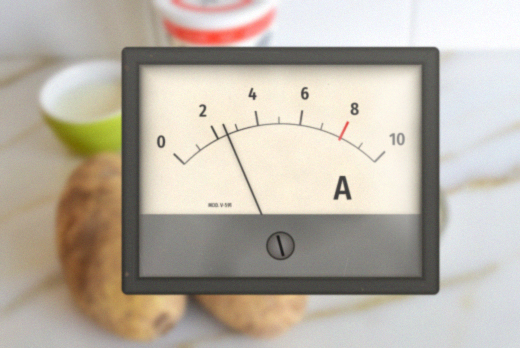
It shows {"value": 2.5, "unit": "A"}
